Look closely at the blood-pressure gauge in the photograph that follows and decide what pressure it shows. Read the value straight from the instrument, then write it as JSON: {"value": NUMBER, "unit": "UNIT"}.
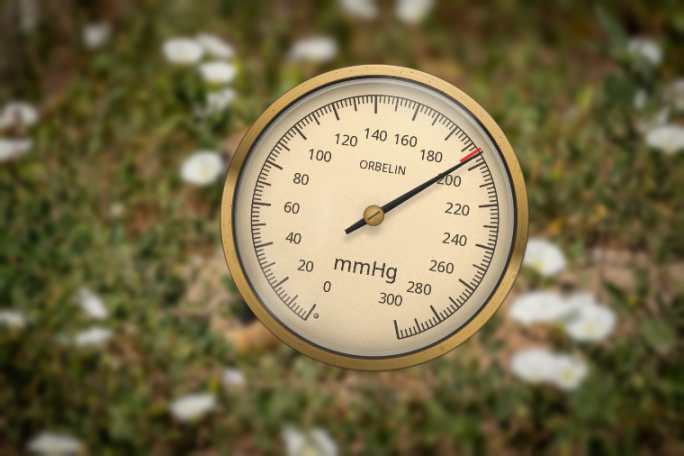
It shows {"value": 196, "unit": "mmHg"}
